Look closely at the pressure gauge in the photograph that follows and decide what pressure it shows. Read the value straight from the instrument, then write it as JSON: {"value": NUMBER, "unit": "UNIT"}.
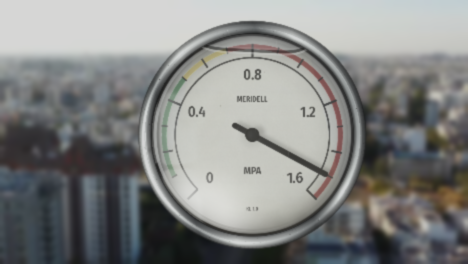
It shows {"value": 1.5, "unit": "MPa"}
